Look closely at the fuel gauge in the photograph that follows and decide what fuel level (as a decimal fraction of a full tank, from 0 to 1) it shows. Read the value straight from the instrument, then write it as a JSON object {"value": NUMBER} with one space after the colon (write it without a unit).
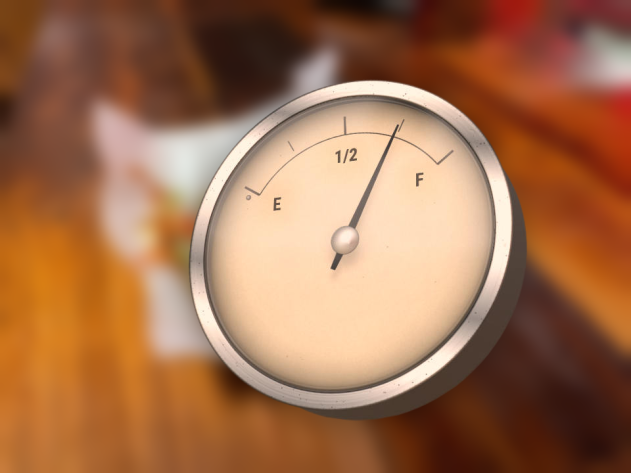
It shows {"value": 0.75}
